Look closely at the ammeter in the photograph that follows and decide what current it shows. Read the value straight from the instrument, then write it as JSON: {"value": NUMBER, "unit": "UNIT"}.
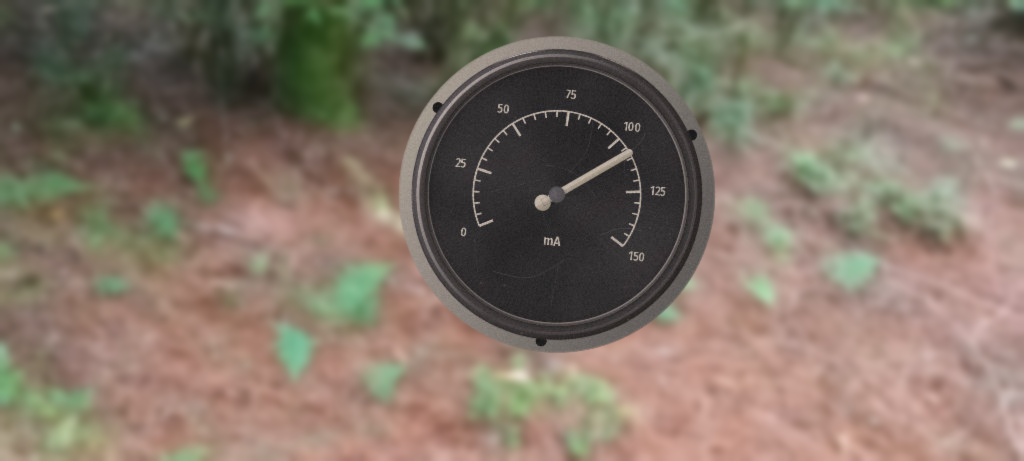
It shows {"value": 107.5, "unit": "mA"}
